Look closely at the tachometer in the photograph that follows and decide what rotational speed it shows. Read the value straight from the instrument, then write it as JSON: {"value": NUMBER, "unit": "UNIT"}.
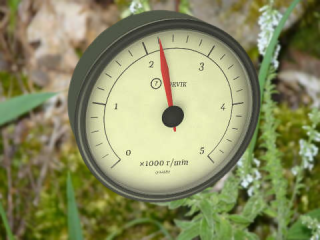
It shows {"value": 2200, "unit": "rpm"}
